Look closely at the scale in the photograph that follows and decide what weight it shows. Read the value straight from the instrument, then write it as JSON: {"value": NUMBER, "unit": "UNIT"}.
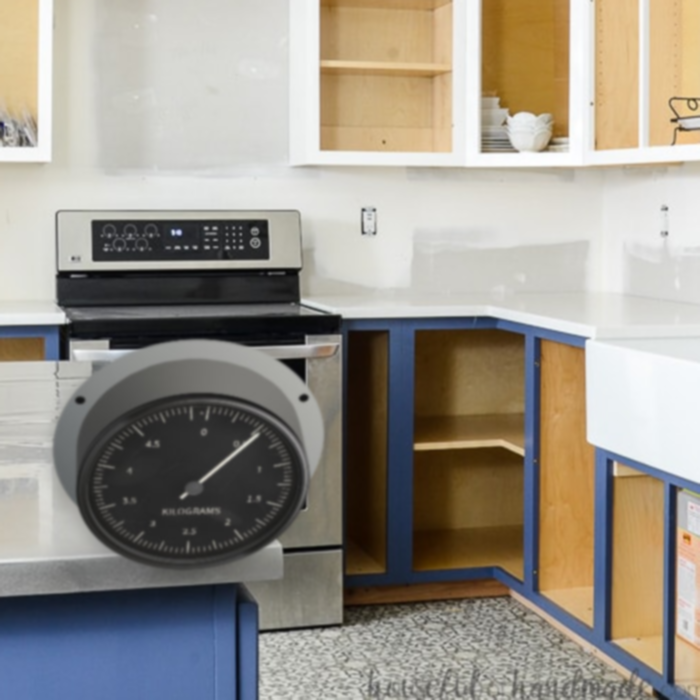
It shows {"value": 0.5, "unit": "kg"}
